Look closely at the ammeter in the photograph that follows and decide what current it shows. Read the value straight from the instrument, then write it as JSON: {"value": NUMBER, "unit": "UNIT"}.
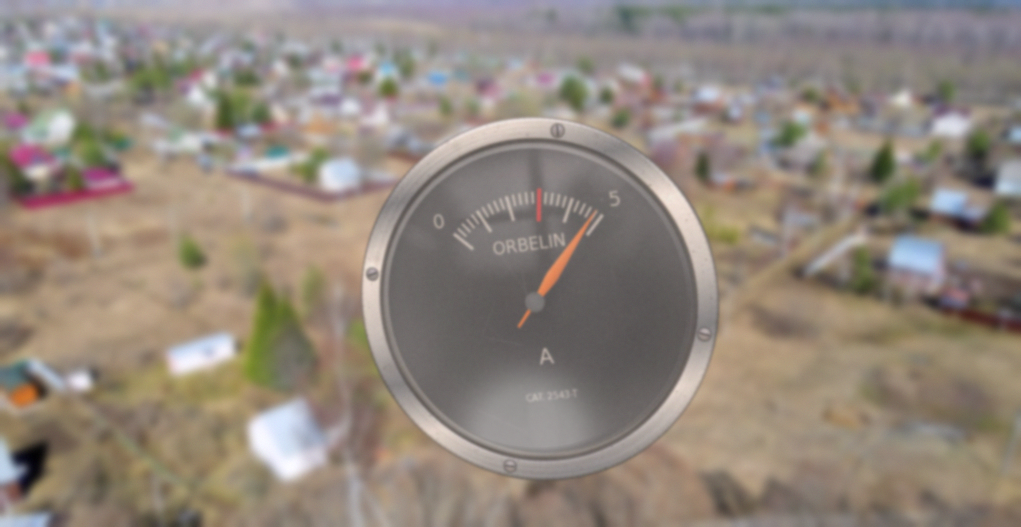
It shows {"value": 4.8, "unit": "A"}
